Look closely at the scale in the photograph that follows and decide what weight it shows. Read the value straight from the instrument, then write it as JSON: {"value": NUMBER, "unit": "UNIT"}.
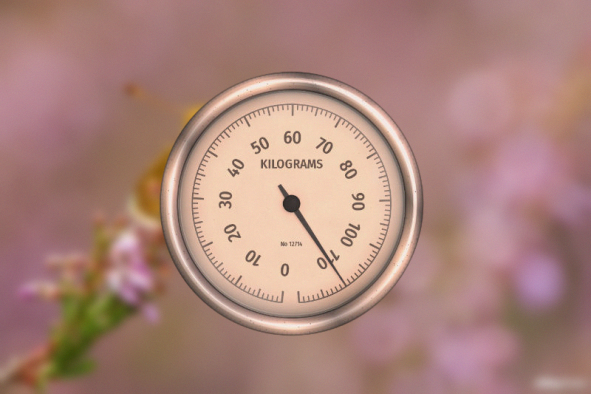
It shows {"value": 110, "unit": "kg"}
